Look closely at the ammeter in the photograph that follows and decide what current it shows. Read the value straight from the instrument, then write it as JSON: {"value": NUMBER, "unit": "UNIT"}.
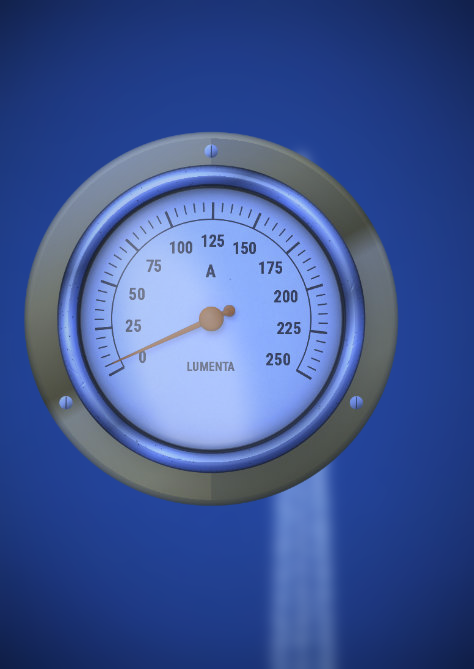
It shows {"value": 5, "unit": "A"}
